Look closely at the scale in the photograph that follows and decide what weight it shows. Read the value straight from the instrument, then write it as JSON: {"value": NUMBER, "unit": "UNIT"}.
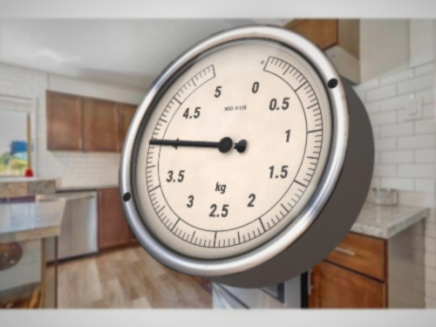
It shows {"value": 4, "unit": "kg"}
